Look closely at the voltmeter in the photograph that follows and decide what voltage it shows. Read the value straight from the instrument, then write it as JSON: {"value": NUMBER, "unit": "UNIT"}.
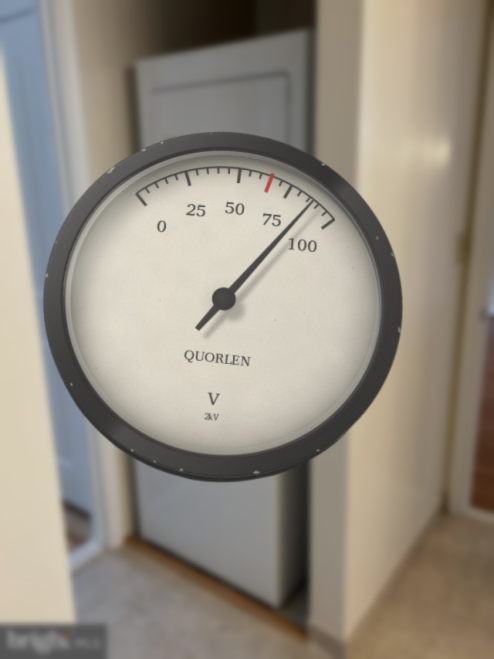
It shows {"value": 87.5, "unit": "V"}
